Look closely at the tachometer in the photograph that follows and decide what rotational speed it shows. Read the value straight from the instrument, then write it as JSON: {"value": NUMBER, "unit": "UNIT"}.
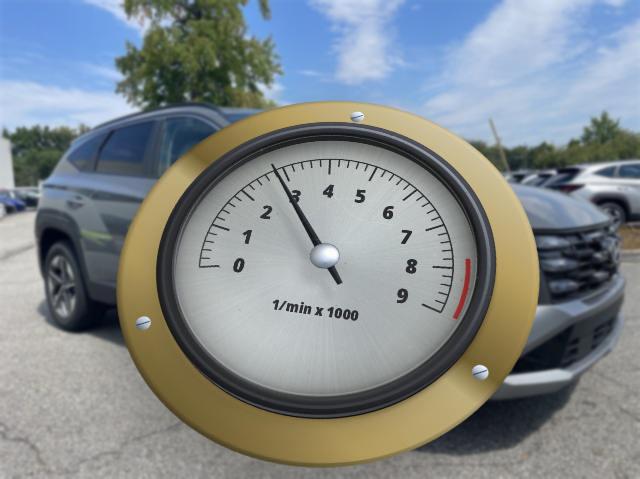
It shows {"value": 2800, "unit": "rpm"}
